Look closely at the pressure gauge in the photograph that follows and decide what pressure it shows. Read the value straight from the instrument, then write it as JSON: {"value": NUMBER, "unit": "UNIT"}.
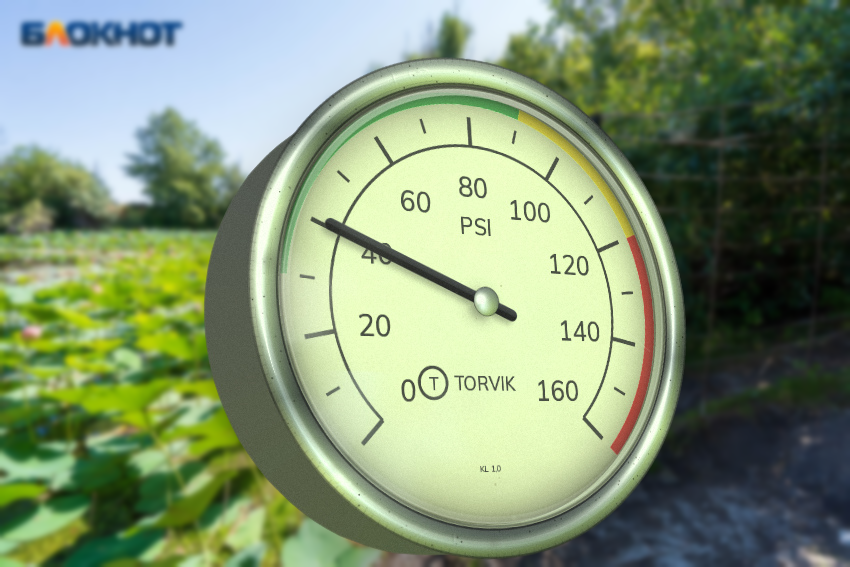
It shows {"value": 40, "unit": "psi"}
